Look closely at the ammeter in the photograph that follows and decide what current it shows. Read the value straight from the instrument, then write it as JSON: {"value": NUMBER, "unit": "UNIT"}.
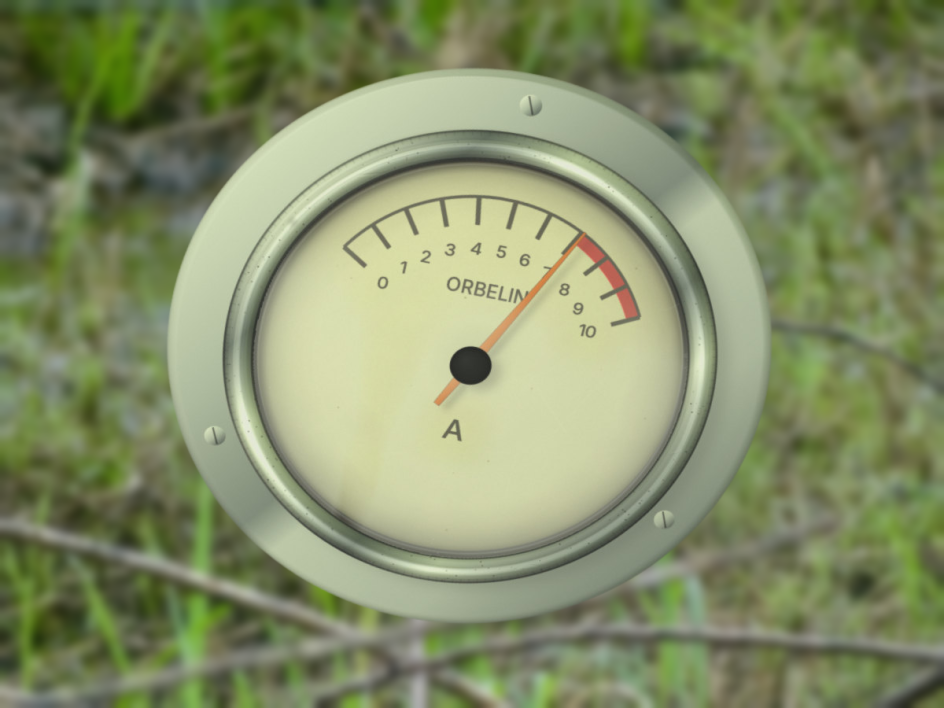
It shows {"value": 7, "unit": "A"}
